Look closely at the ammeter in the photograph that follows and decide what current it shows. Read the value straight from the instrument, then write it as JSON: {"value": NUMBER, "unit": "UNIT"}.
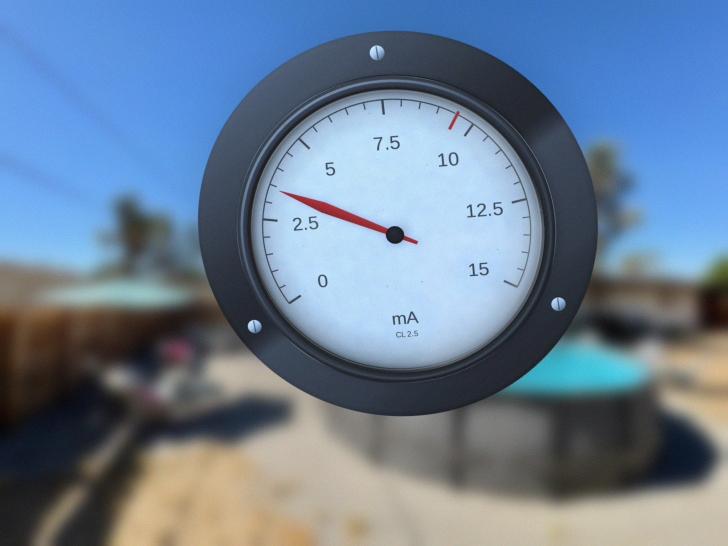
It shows {"value": 3.5, "unit": "mA"}
